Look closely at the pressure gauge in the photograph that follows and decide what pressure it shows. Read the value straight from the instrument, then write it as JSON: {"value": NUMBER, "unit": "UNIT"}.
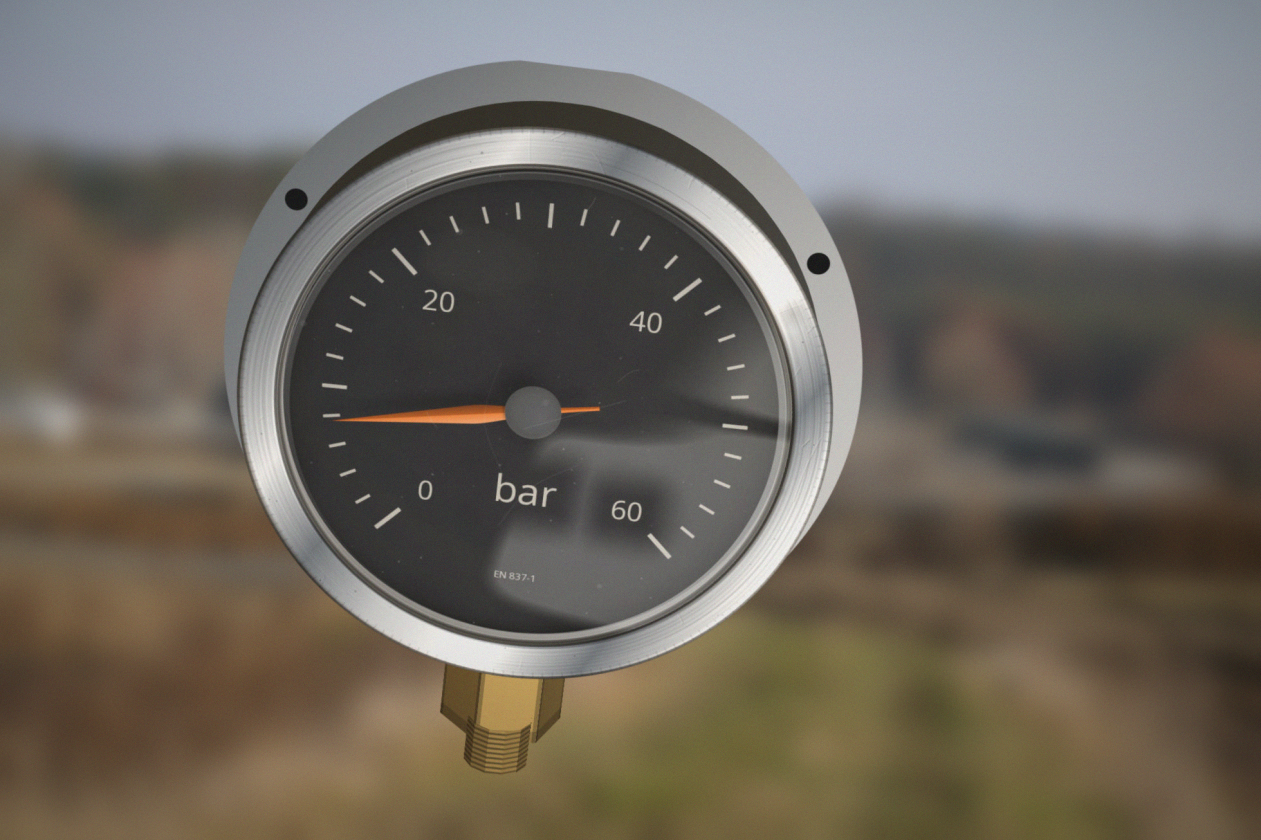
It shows {"value": 8, "unit": "bar"}
